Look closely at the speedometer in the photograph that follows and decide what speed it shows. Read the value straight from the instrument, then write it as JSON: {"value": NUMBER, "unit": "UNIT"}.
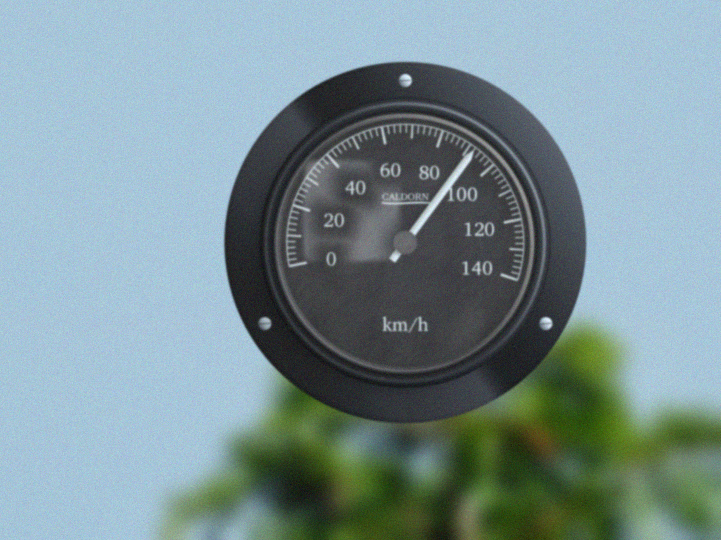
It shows {"value": 92, "unit": "km/h"}
